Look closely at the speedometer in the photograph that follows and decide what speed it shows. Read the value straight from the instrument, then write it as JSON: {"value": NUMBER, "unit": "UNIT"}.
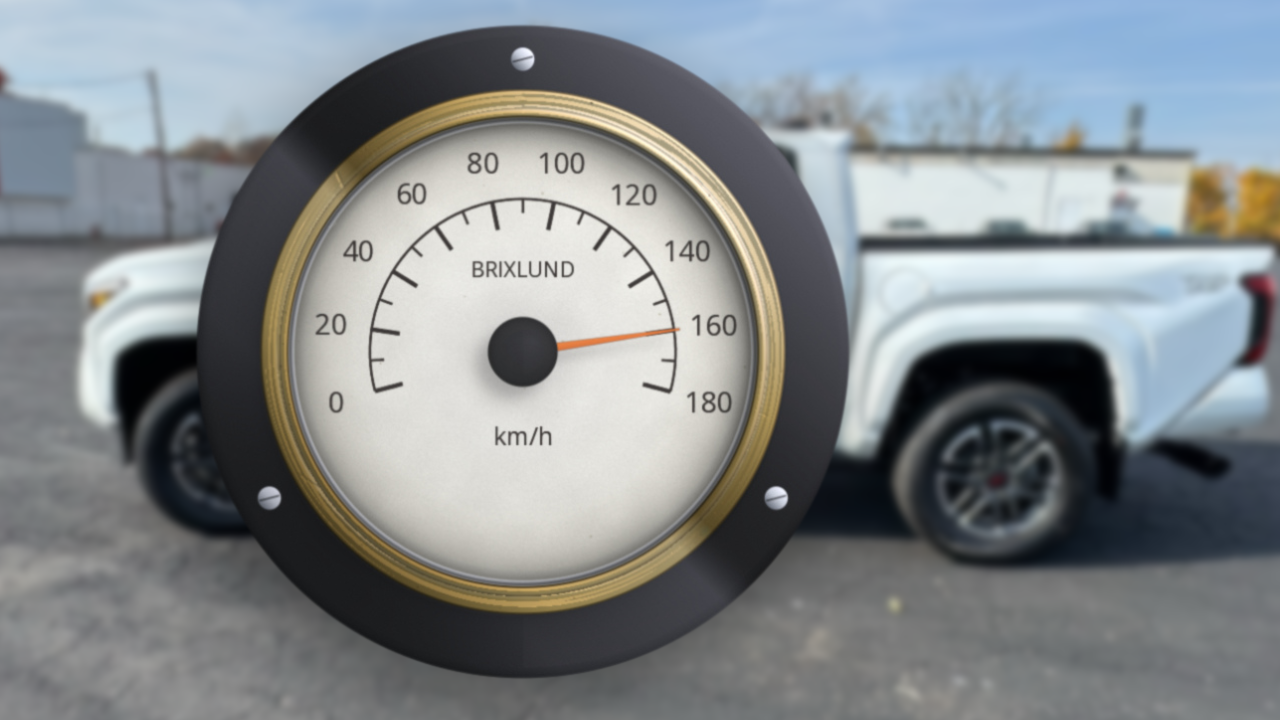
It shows {"value": 160, "unit": "km/h"}
